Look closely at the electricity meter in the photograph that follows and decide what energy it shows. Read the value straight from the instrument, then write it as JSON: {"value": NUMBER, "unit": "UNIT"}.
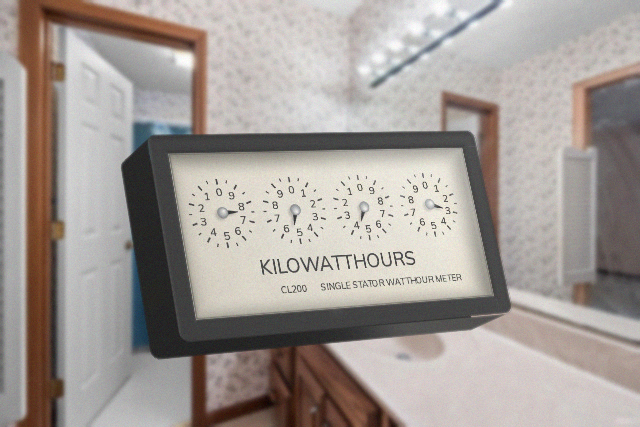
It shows {"value": 7543, "unit": "kWh"}
